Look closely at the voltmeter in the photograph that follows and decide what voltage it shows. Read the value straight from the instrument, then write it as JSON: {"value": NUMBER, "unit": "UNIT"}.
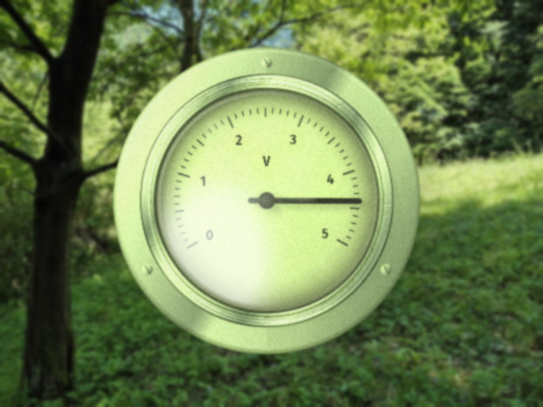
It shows {"value": 4.4, "unit": "V"}
